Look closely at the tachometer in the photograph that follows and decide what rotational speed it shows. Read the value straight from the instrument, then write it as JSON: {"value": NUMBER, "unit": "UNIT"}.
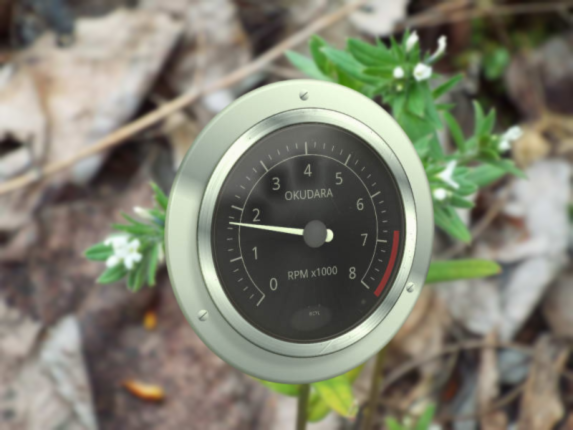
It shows {"value": 1700, "unit": "rpm"}
